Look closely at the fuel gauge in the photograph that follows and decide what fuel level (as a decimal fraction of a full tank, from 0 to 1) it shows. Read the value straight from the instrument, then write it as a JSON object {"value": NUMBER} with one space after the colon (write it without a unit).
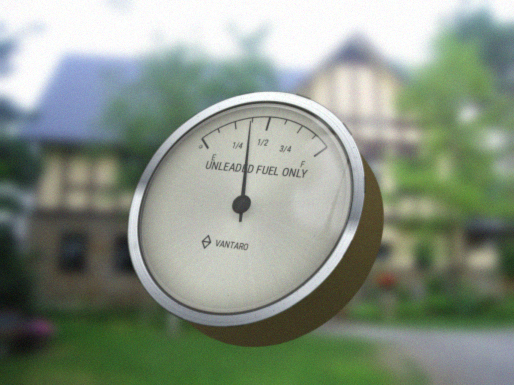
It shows {"value": 0.375}
